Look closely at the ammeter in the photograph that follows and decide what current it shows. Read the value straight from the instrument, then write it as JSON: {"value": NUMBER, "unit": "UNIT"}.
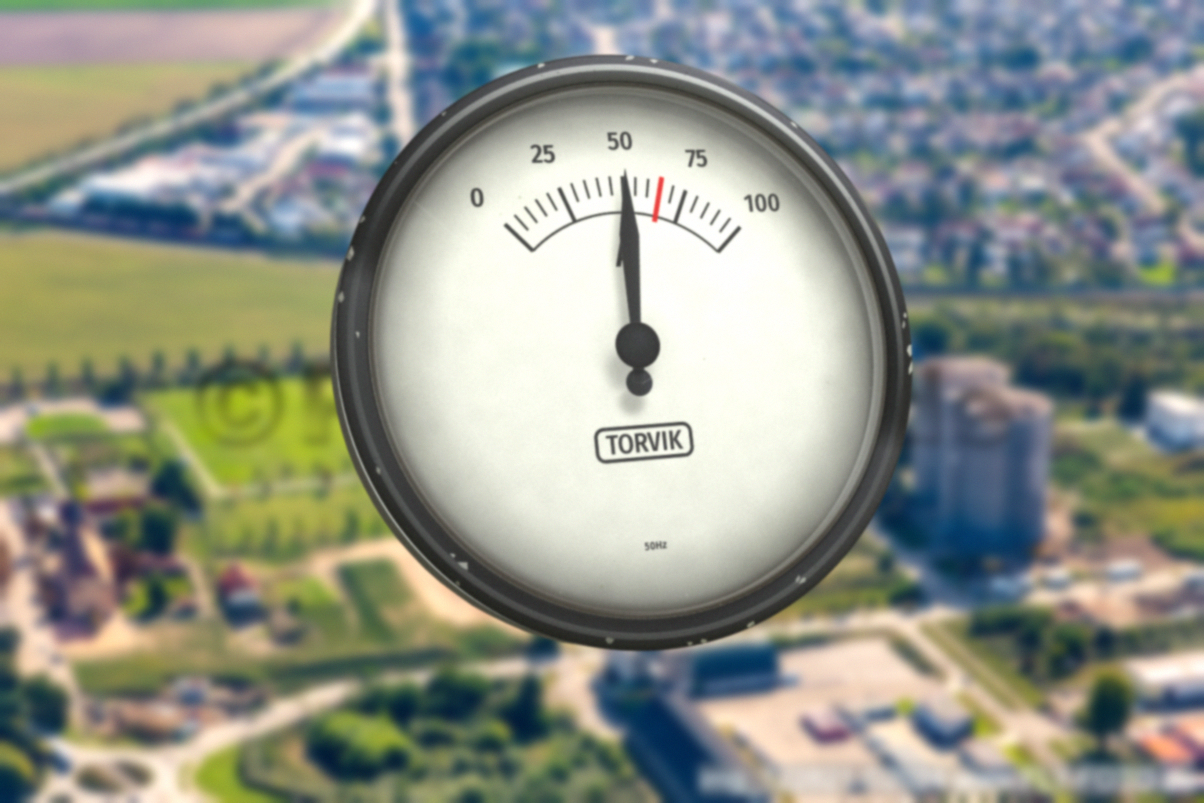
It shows {"value": 50, "unit": "A"}
